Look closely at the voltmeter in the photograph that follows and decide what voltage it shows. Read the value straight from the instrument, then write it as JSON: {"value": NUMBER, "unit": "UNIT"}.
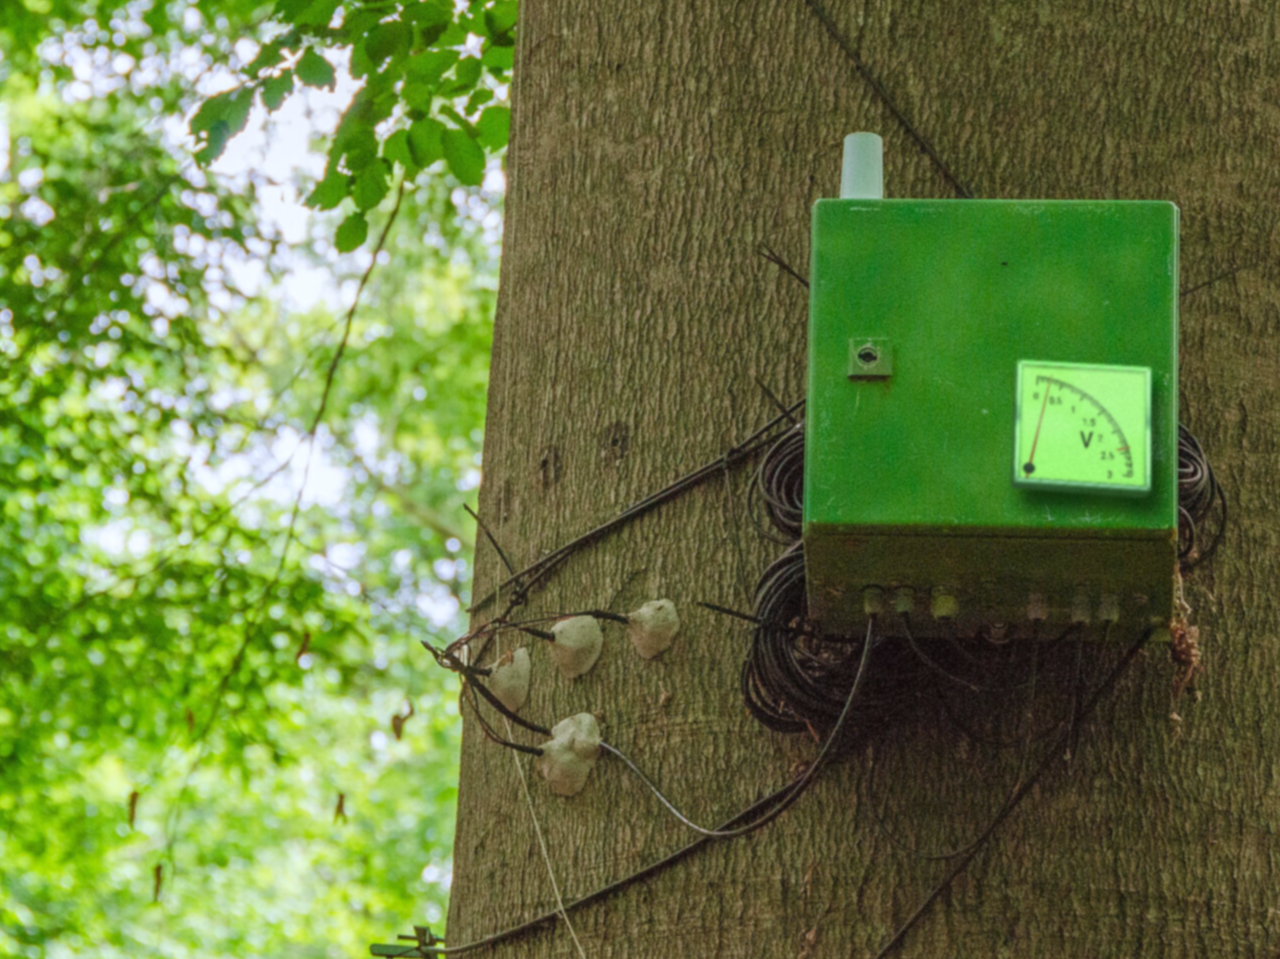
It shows {"value": 0.25, "unit": "V"}
